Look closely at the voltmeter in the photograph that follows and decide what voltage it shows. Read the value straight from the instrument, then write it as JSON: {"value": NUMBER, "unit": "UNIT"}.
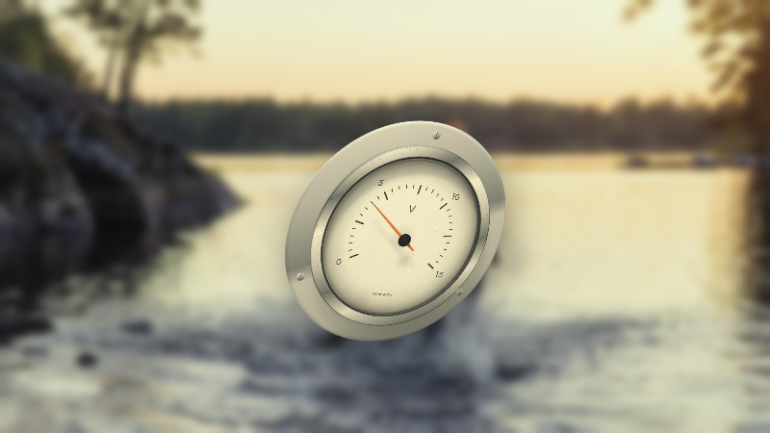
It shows {"value": 4, "unit": "V"}
